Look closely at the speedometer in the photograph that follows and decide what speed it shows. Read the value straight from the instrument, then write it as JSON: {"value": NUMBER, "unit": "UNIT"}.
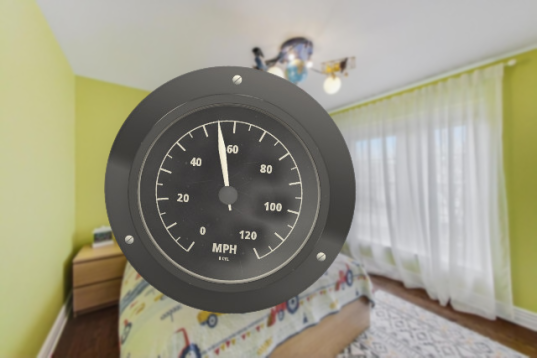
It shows {"value": 55, "unit": "mph"}
